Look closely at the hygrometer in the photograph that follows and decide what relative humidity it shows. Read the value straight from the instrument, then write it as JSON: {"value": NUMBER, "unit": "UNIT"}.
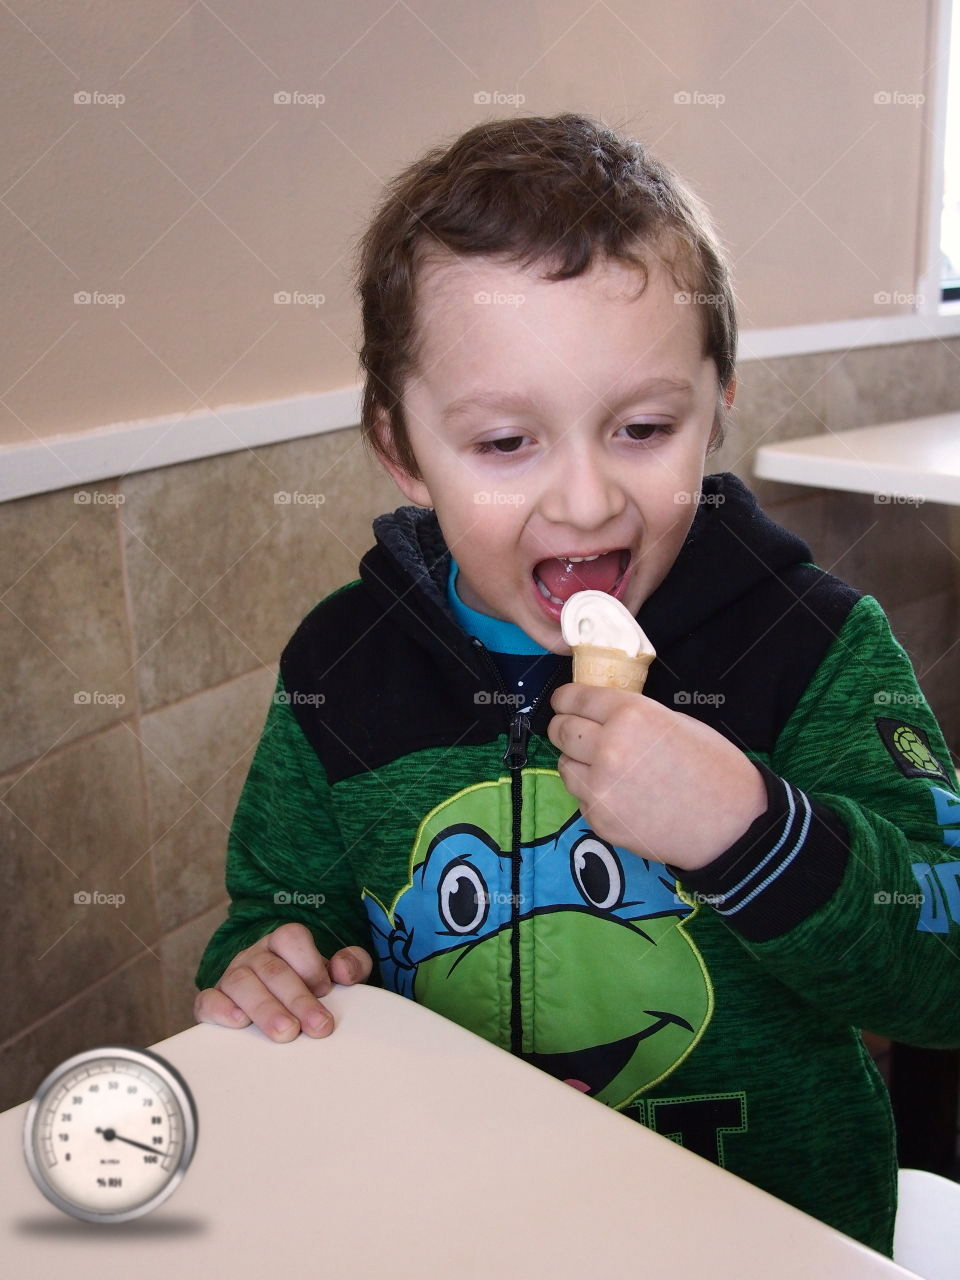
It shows {"value": 95, "unit": "%"}
